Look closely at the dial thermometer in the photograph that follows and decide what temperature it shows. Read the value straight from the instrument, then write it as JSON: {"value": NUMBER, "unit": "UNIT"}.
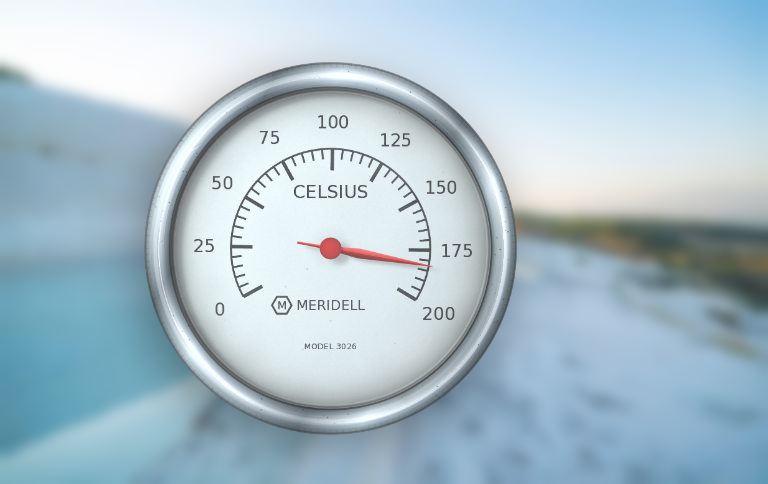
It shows {"value": 182.5, "unit": "°C"}
